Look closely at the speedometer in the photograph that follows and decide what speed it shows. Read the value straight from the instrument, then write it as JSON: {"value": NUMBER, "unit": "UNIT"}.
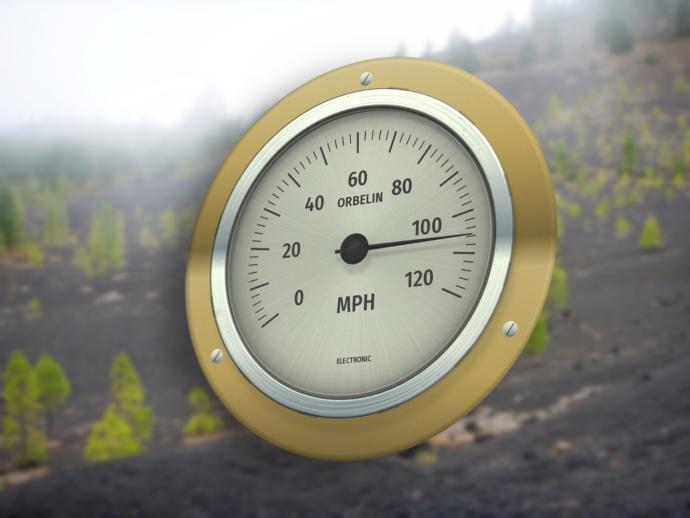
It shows {"value": 106, "unit": "mph"}
